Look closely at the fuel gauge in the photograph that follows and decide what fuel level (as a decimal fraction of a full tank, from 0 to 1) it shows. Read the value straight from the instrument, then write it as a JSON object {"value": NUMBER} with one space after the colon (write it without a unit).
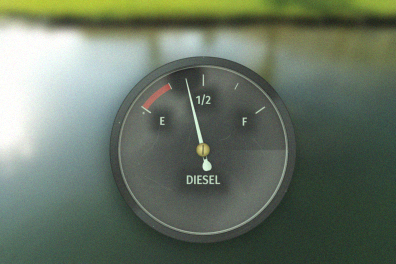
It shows {"value": 0.375}
